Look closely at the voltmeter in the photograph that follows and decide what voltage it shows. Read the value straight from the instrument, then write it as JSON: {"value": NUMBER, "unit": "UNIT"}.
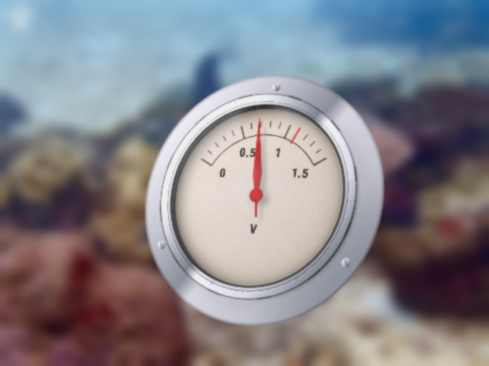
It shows {"value": 0.7, "unit": "V"}
